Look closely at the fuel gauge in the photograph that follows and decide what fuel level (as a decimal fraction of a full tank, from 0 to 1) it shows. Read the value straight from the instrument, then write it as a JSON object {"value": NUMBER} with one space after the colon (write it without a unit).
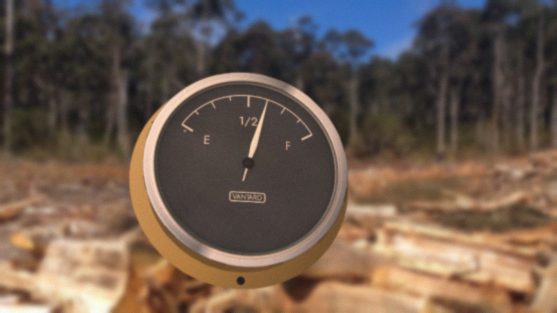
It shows {"value": 0.625}
